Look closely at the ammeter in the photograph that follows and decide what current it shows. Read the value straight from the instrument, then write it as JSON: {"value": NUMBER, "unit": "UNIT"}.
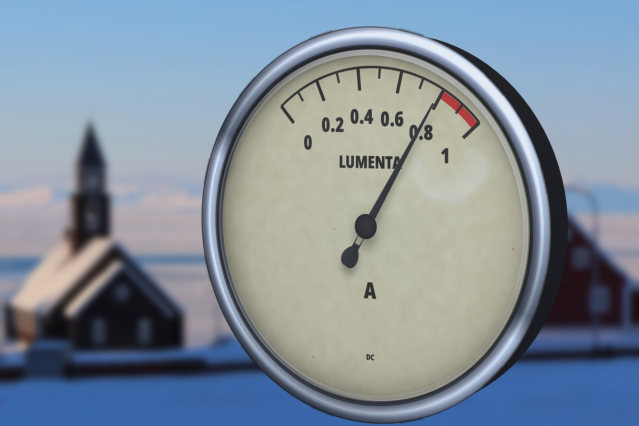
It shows {"value": 0.8, "unit": "A"}
